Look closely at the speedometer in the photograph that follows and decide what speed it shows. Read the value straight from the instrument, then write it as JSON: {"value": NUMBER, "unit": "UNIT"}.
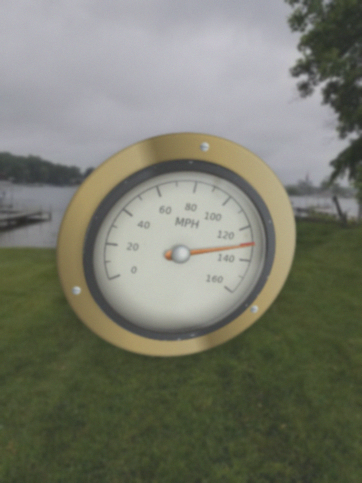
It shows {"value": 130, "unit": "mph"}
